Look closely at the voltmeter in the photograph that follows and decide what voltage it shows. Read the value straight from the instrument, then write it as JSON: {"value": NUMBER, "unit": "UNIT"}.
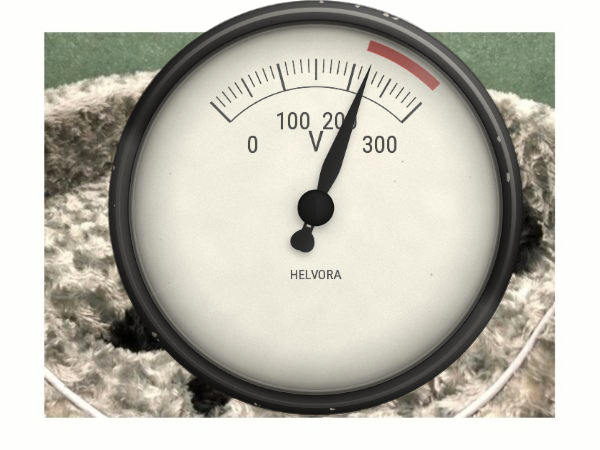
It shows {"value": 220, "unit": "V"}
